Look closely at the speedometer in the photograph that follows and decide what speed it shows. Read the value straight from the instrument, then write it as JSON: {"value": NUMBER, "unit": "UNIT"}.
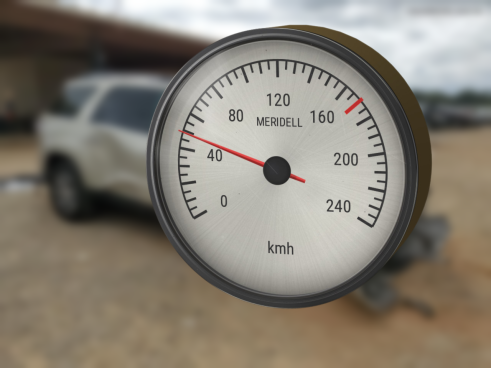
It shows {"value": 50, "unit": "km/h"}
